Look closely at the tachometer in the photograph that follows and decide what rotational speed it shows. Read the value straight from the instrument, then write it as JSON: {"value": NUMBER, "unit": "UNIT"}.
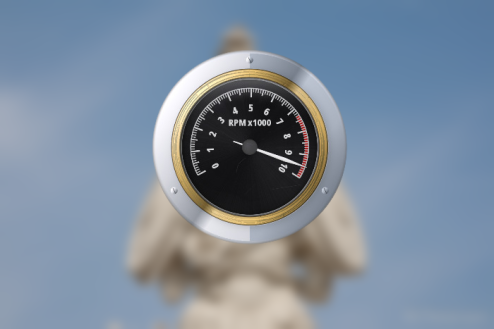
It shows {"value": 9500, "unit": "rpm"}
